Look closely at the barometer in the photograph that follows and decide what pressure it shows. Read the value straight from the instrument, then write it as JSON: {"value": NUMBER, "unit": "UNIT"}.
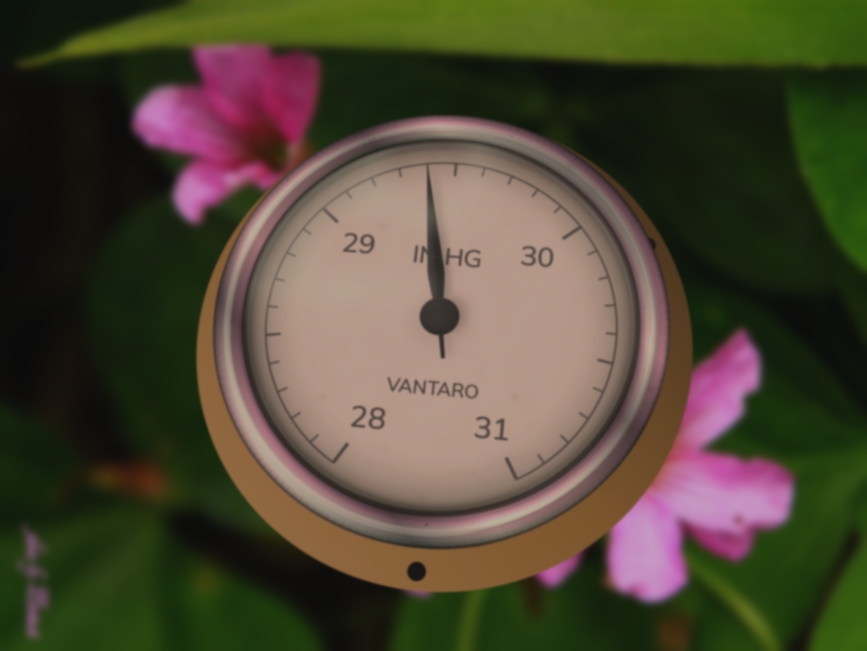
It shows {"value": 29.4, "unit": "inHg"}
